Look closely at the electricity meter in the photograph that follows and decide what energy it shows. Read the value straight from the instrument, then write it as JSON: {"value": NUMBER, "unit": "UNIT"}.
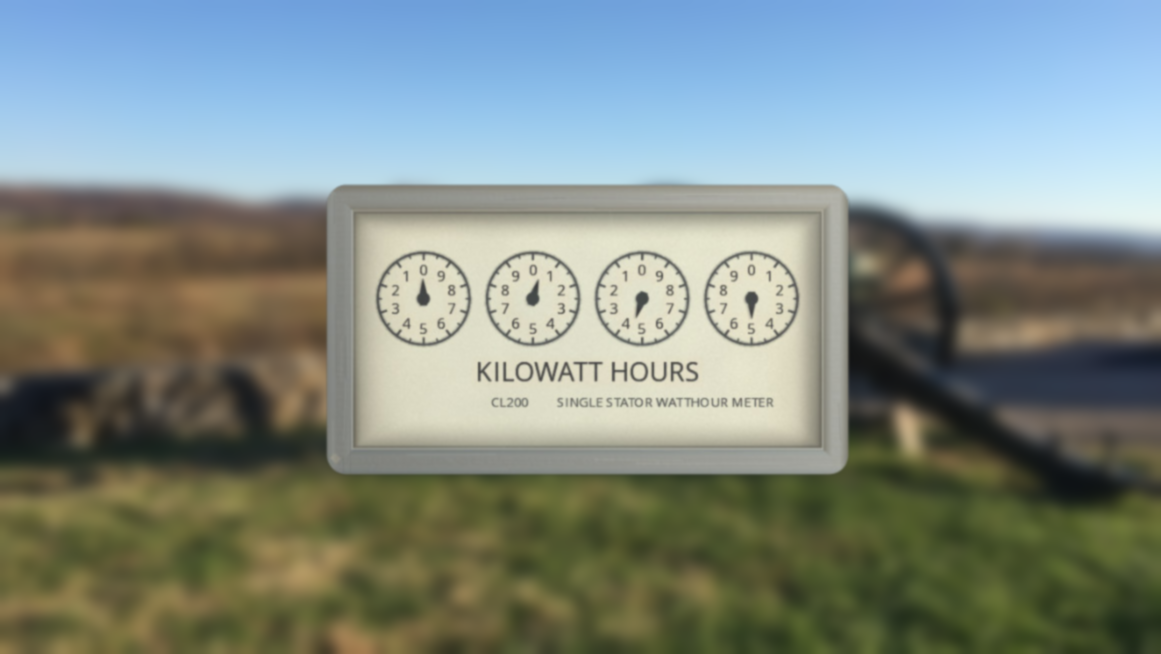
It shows {"value": 45, "unit": "kWh"}
